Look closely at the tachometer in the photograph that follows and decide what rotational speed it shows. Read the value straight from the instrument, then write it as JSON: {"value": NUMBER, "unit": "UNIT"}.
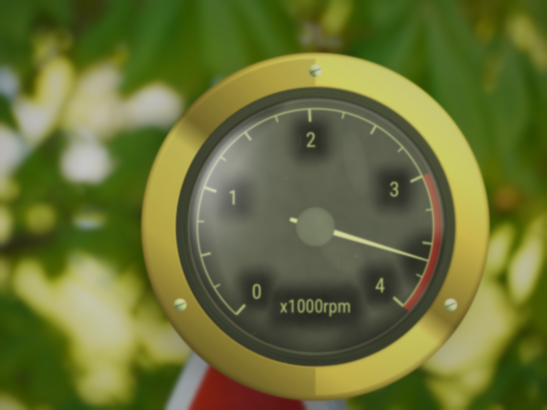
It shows {"value": 3625, "unit": "rpm"}
